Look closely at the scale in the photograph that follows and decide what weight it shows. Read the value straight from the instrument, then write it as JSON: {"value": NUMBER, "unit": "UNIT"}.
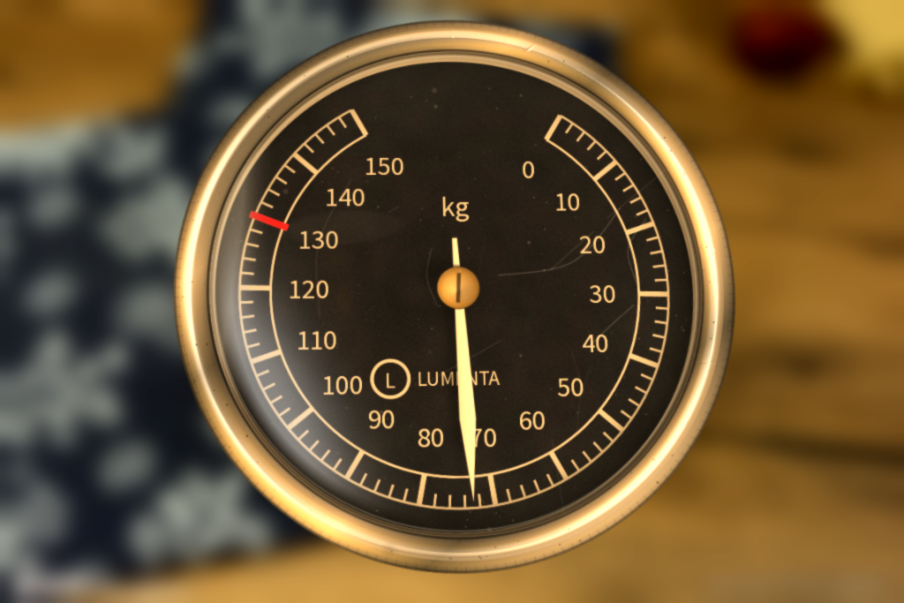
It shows {"value": 73, "unit": "kg"}
